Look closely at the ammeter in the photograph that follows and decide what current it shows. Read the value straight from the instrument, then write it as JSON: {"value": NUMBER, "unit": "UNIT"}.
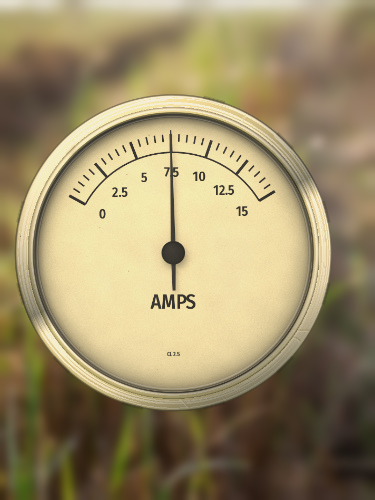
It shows {"value": 7.5, "unit": "A"}
